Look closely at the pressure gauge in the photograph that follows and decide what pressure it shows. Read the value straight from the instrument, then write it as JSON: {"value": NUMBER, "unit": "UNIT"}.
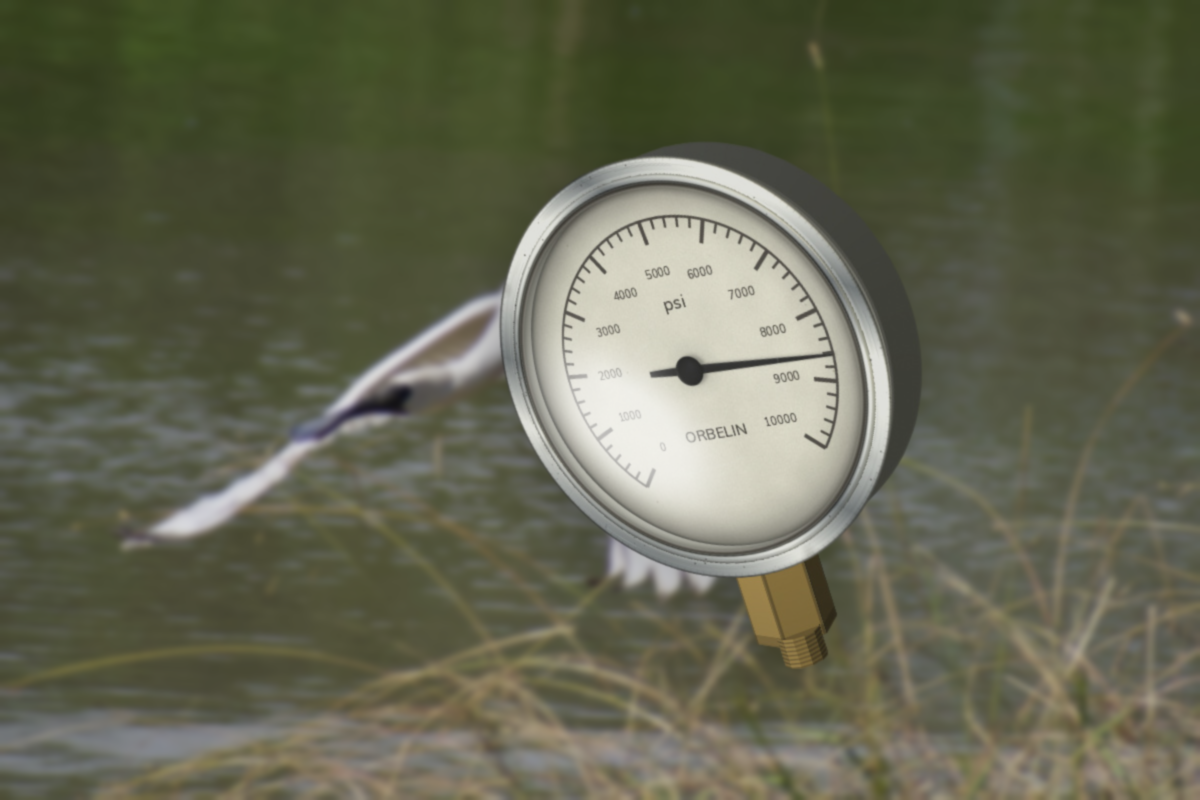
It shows {"value": 8600, "unit": "psi"}
